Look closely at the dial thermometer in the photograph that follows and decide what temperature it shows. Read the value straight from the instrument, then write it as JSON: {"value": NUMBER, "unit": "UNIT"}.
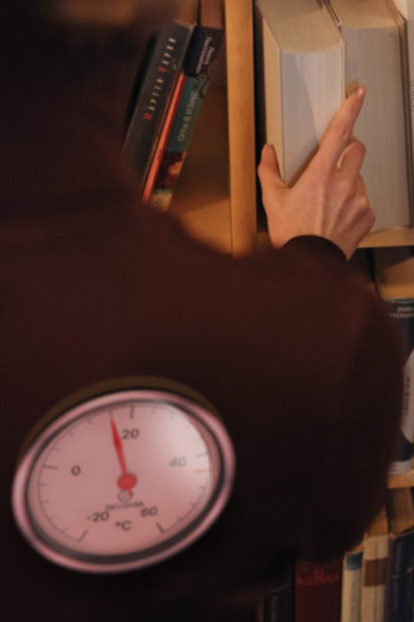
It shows {"value": 16, "unit": "°C"}
